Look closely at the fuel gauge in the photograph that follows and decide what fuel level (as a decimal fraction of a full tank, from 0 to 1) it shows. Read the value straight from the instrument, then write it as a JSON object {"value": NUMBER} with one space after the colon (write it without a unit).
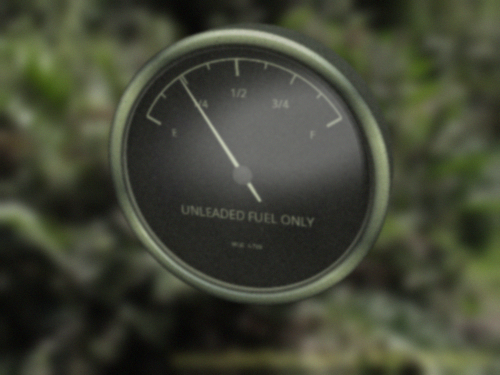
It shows {"value": 0.25}
